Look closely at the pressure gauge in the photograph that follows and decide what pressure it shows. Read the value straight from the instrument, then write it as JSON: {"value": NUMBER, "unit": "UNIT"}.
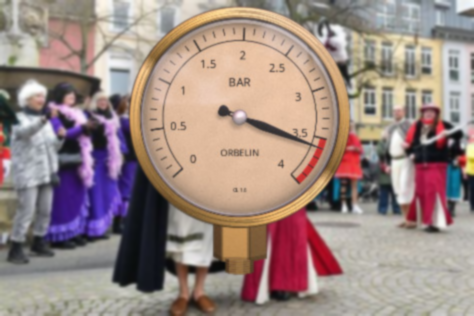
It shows {"value": 3.6, "unit": "bar"}
